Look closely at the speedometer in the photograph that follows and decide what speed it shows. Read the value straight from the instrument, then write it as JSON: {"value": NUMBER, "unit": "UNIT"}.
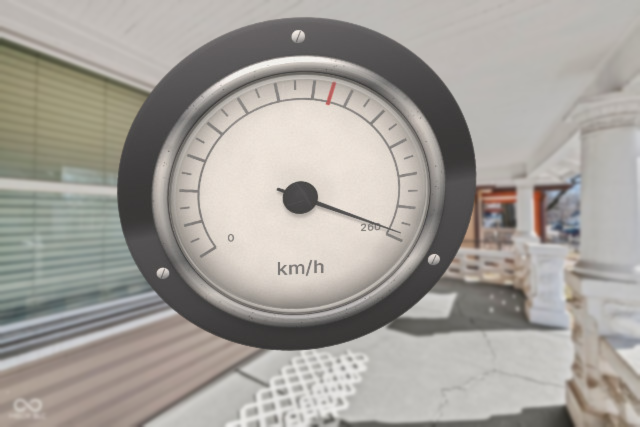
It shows {"value": 255, "unit": "km/h"}
